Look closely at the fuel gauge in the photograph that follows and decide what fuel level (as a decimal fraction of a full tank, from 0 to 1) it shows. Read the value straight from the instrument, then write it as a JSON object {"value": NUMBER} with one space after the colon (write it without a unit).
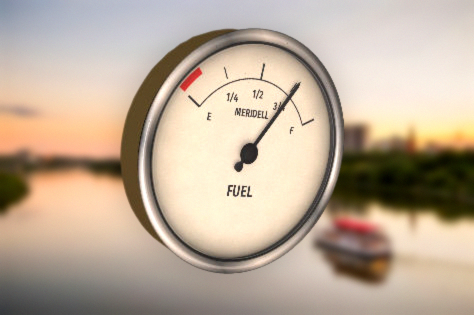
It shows {"value": 0.75}
